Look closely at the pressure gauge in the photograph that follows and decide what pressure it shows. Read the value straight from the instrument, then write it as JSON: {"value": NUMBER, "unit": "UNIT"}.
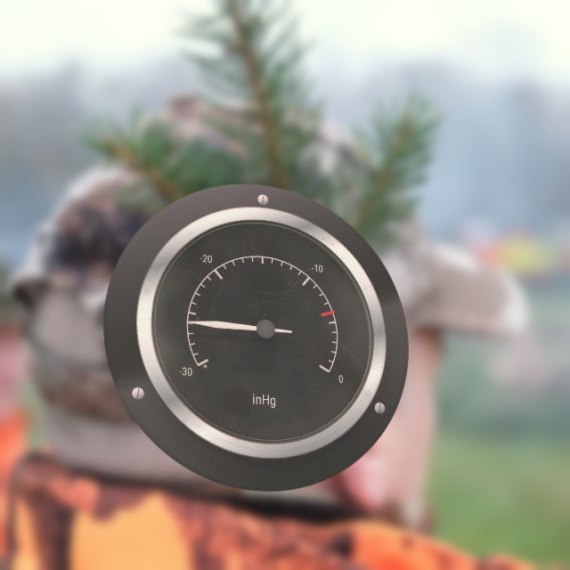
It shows {"value": -26, "unit": "inHg"}
